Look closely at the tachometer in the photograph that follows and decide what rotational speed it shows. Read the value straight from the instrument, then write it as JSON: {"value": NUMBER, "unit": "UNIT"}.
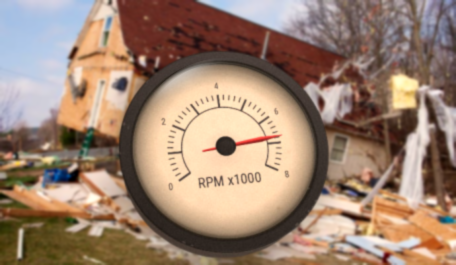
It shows {"value": 6800, "unit": "rpm"}
